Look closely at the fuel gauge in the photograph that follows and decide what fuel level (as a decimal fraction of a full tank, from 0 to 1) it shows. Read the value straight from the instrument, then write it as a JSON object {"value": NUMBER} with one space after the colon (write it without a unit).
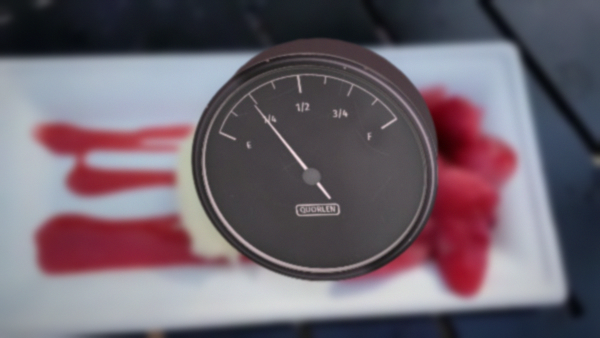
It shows {"value": 0.25}
